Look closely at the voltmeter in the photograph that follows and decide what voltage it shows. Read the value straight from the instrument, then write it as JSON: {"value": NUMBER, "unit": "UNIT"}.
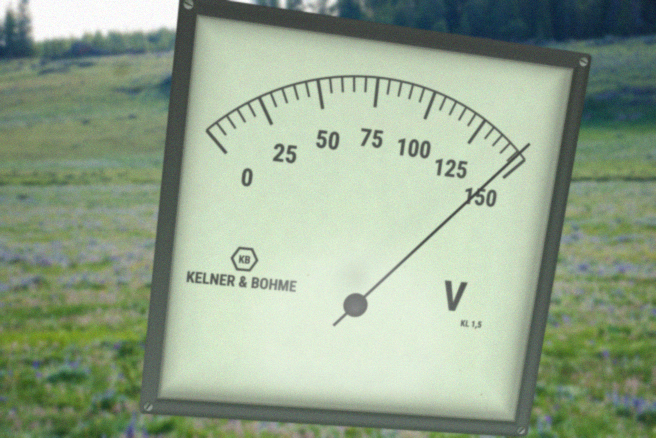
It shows {"value": 145, "unit": "V"}
